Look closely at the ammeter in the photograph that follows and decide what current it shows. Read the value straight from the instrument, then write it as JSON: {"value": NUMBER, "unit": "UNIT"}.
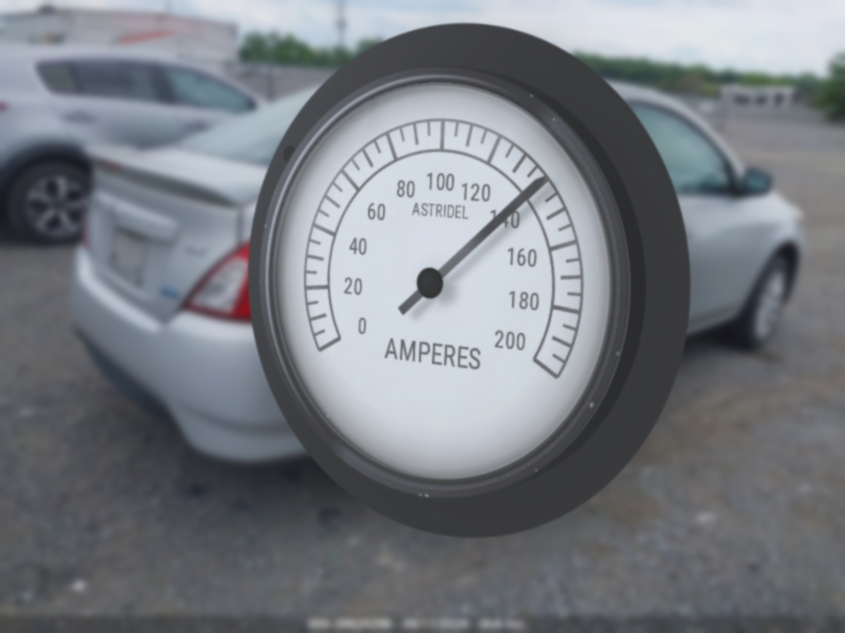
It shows {"value": 140, "unit": "A"}
